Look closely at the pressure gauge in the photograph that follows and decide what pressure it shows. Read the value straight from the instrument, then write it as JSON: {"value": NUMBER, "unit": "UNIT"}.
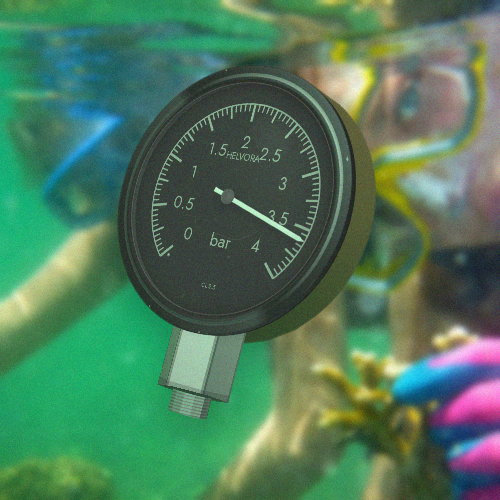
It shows {"value": 3.6, "unit": "bar"}
